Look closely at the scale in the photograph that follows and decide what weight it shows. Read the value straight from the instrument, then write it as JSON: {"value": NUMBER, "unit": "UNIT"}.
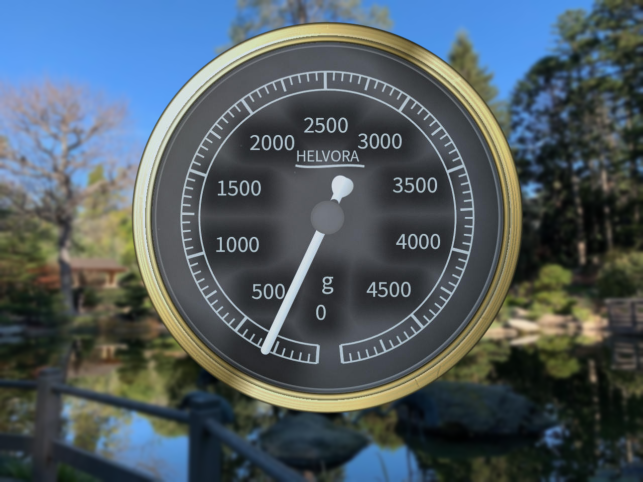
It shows {"value": 300, "unit": "g"}
